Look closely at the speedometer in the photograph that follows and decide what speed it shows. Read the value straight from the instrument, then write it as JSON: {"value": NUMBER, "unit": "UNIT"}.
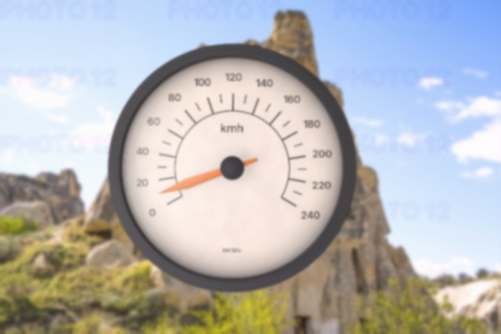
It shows {"value": 10, "unit": "km/h"}
